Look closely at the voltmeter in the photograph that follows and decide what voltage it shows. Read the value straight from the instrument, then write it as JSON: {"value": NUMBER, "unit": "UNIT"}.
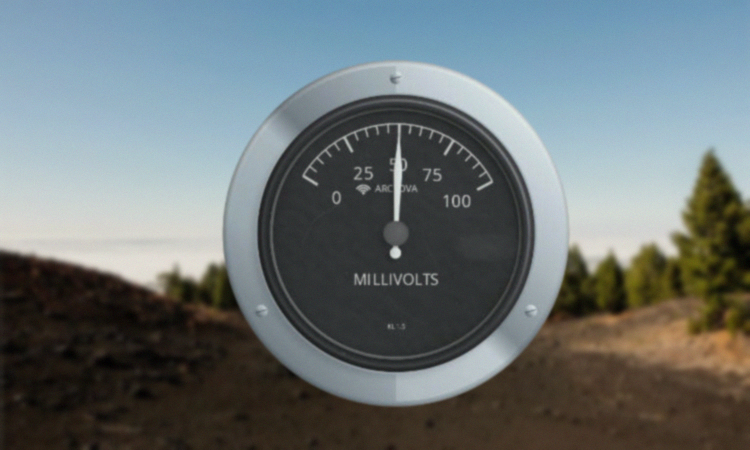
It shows {"value": 50, "unit": "mV"}
